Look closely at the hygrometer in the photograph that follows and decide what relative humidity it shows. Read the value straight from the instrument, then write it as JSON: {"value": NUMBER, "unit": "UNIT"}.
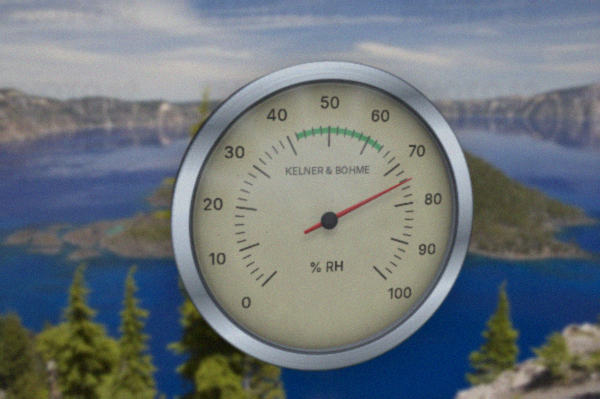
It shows {"value": 74, "unit": "%"}
